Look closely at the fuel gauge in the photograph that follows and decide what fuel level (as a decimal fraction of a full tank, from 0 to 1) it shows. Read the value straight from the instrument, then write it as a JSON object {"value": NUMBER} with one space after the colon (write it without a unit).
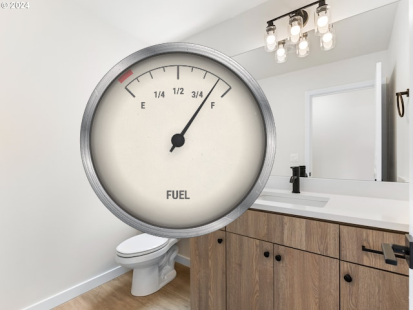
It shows {"value": 0.875}
